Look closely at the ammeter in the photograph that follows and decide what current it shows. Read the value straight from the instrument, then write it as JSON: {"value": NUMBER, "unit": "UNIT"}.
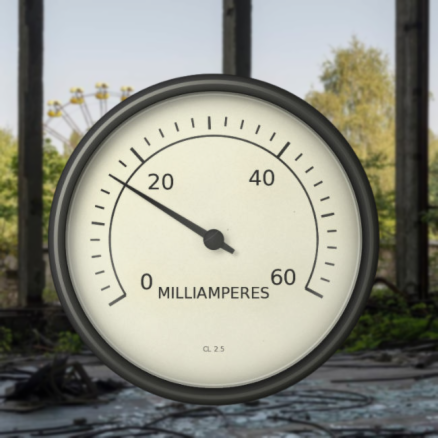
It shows {"value": 16, "unit": "mA"}
